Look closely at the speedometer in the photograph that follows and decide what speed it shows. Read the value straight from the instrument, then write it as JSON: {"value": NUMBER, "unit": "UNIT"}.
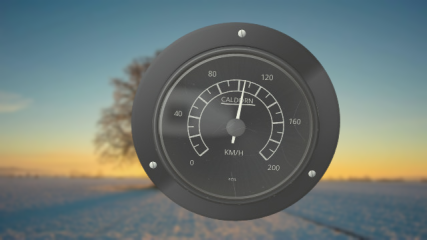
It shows {"value": 105, "unit": "km/h"}
